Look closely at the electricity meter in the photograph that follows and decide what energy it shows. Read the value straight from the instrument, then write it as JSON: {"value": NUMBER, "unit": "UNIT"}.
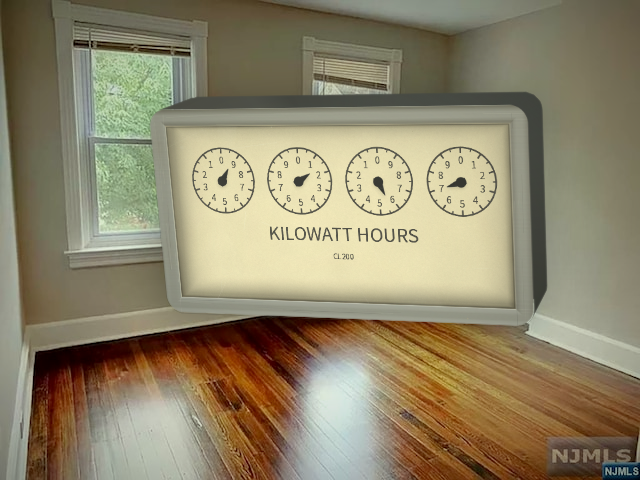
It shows {"value": 9157, "unit": "kWh"}
